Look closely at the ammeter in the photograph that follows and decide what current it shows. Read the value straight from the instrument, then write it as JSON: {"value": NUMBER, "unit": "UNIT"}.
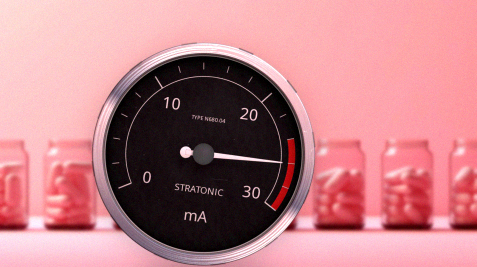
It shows {"value": 26, "unit": "mA"}
